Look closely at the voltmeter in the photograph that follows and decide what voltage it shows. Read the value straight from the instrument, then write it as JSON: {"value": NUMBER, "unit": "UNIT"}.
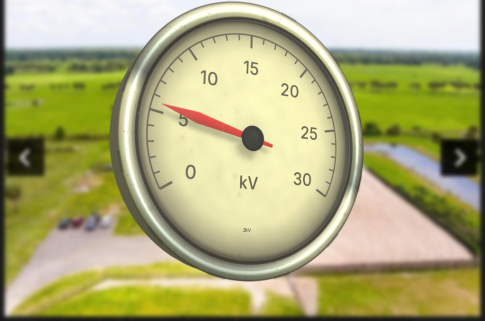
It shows {"value": 5.5, "unit": "kV"}
